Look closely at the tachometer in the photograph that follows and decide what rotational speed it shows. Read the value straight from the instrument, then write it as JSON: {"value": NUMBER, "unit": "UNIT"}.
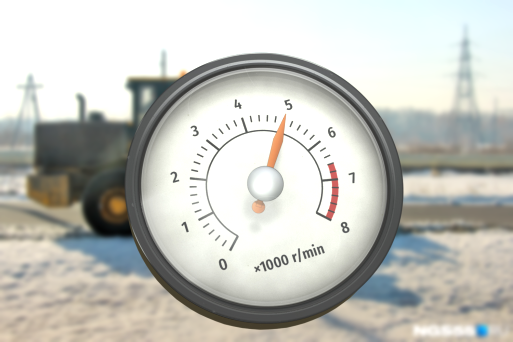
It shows {"value": 5000, "unit": "rpm"}
